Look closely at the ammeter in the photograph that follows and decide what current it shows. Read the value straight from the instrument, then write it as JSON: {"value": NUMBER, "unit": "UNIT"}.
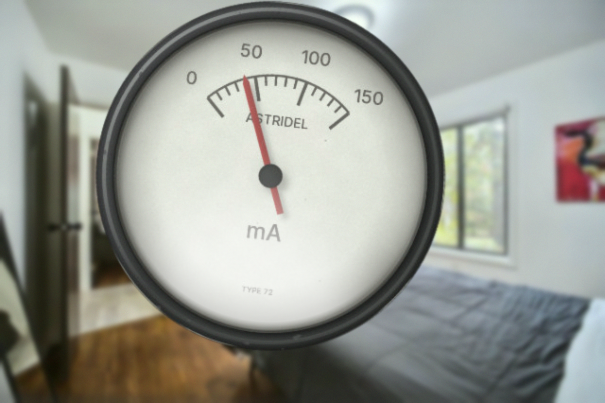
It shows {"value": 40, "unit": "mA"}
